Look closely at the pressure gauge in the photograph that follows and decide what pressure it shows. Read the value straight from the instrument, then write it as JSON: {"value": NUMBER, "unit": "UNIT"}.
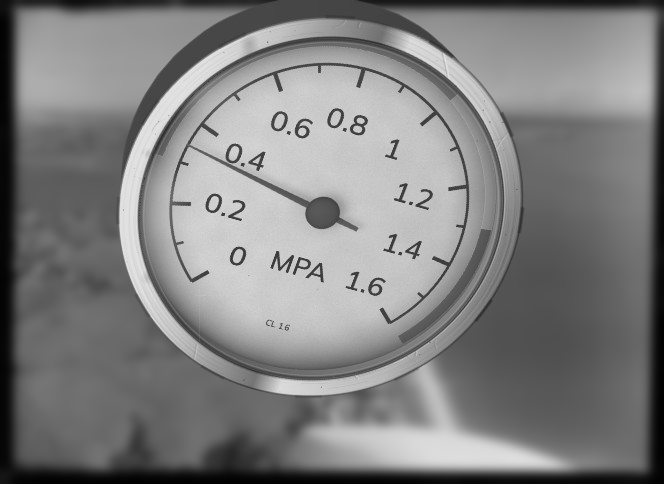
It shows {"value": 0.35, "unit": "MPa"}
